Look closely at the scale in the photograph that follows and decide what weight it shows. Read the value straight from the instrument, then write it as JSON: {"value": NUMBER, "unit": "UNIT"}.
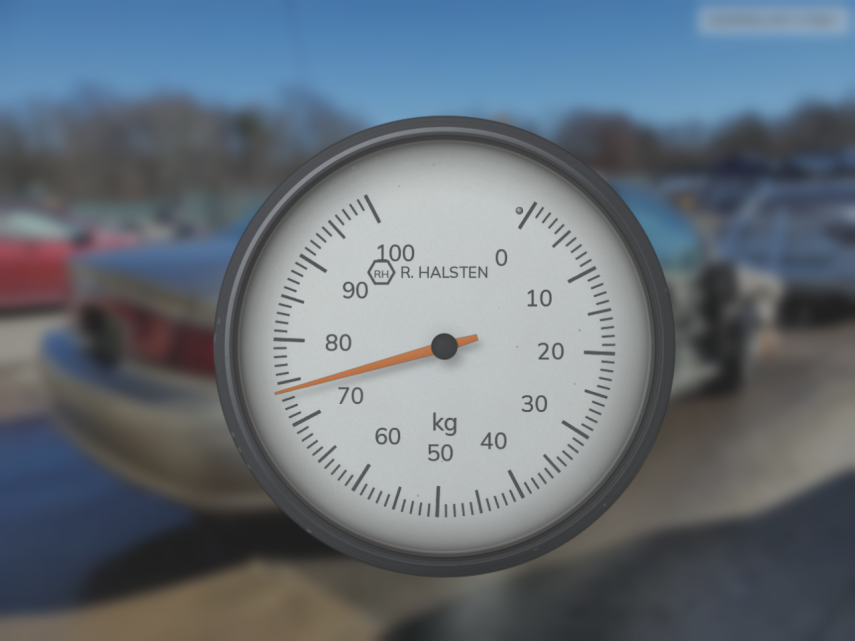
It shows {"value": 74, "unit": "kg"}
